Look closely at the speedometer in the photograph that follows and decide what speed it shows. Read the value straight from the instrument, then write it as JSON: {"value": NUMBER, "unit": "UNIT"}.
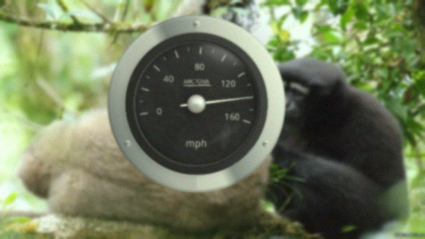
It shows {"value": 140, "unit": "mph"}
